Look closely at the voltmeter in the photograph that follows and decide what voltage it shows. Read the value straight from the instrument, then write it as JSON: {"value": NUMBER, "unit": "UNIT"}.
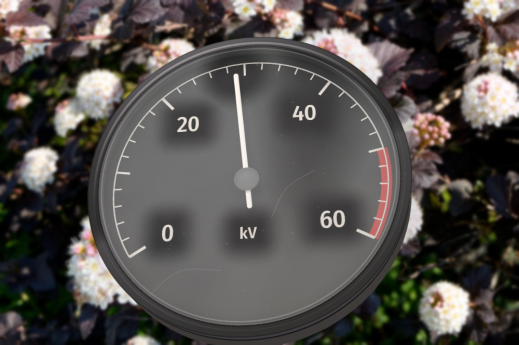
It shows {"value": 29, "unit": "kV"}
